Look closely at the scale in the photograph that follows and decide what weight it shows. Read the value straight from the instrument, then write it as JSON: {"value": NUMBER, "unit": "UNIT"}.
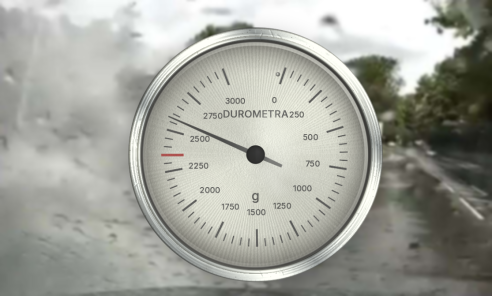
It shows {"value": 2575, "unit": "g"}
